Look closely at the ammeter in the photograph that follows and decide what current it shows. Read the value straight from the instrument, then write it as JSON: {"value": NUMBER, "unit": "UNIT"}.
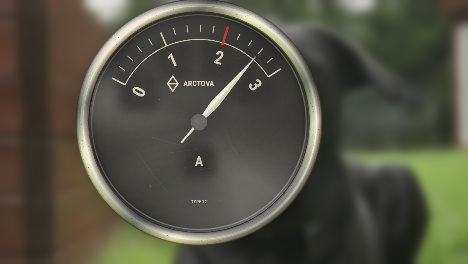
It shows {"value": 2.6, "unit": "A"}
